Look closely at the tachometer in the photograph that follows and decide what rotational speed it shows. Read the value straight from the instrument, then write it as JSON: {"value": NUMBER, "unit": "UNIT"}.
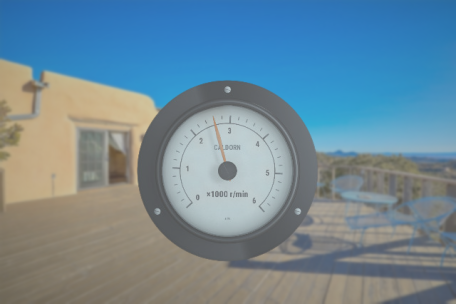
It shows {"value": 2600, "unit": "rpm"}
